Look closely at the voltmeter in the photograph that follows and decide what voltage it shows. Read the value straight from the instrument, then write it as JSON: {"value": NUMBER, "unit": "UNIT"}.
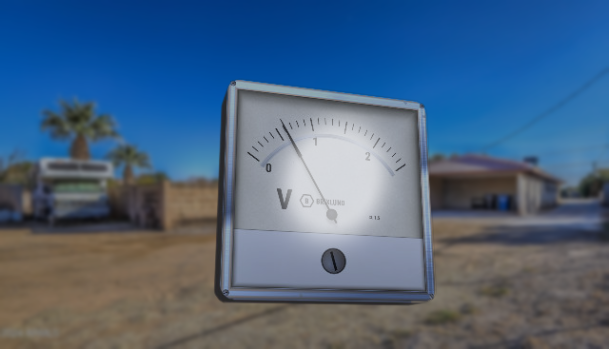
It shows {"value": 0.6, "unit": "V"}
